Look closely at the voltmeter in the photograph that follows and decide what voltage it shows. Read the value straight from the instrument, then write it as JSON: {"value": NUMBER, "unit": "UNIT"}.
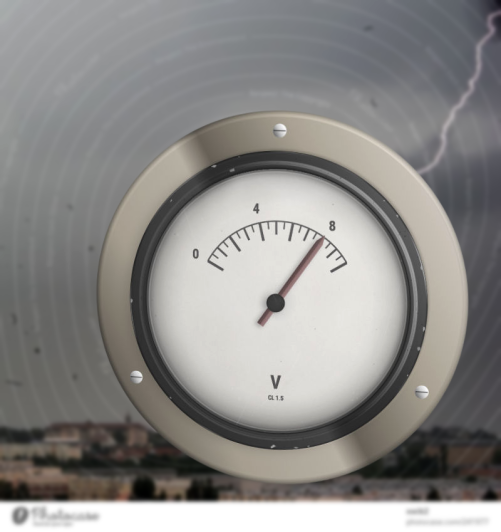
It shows {"value": 8, "unit": "V"}
